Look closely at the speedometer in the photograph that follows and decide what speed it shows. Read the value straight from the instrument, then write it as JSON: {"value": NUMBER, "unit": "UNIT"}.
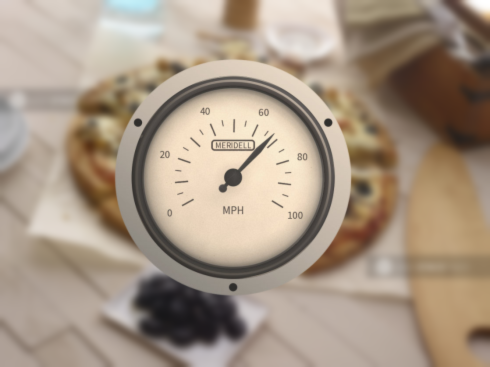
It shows {"value": 67.5, "unit": "mph"}
